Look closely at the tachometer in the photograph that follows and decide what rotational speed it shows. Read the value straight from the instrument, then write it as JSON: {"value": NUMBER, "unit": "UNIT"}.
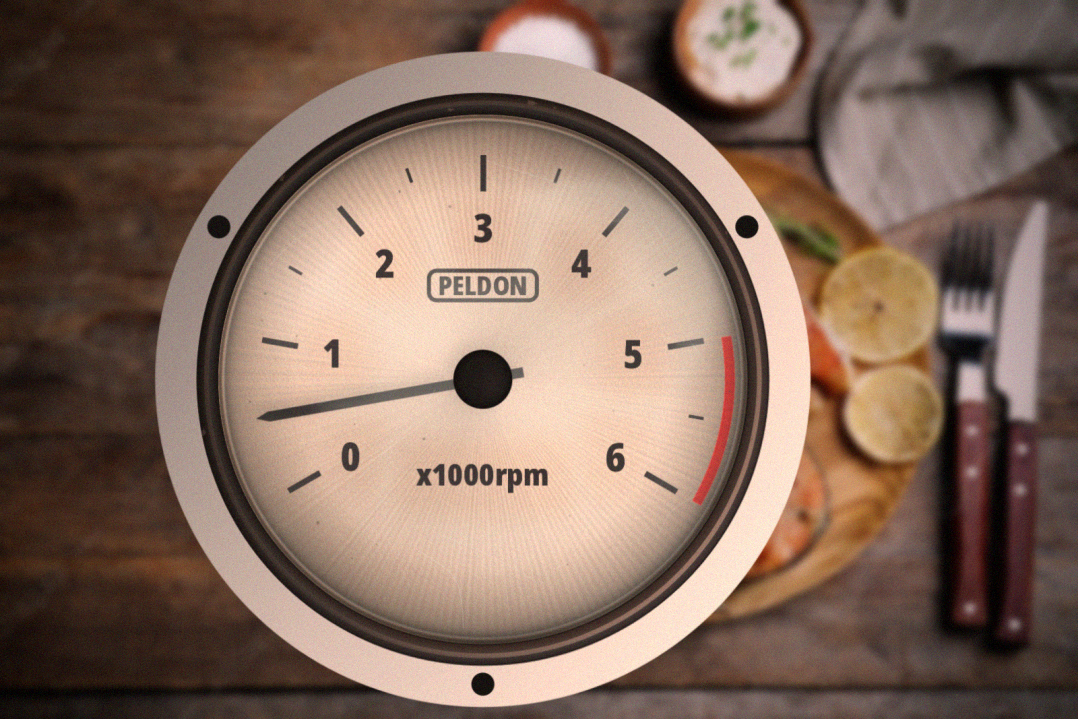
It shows {"value": 500, "unit": "rpm"}
